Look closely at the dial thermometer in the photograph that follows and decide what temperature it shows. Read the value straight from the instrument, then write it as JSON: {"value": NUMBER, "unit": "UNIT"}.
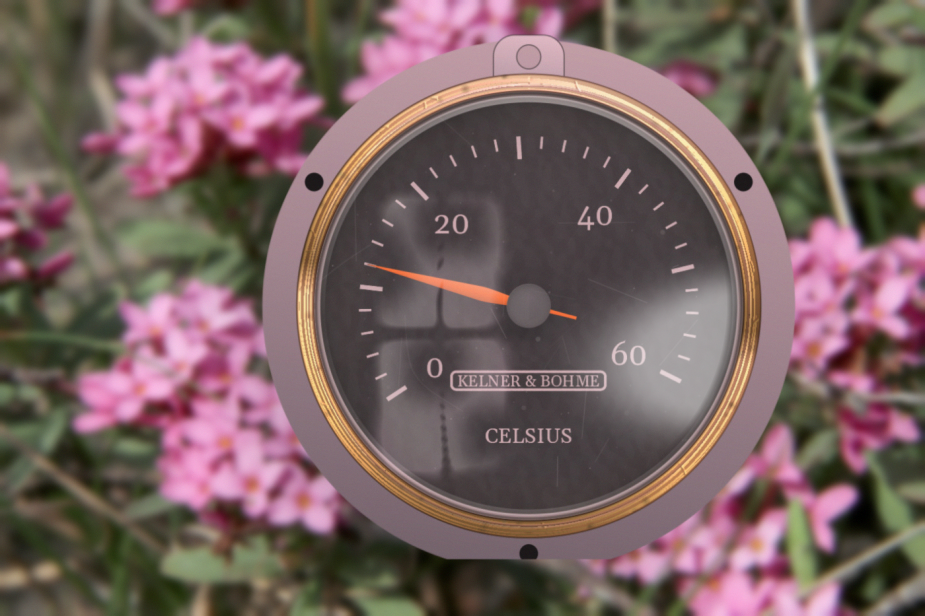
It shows {"value": 12, "unit": "°C"}
